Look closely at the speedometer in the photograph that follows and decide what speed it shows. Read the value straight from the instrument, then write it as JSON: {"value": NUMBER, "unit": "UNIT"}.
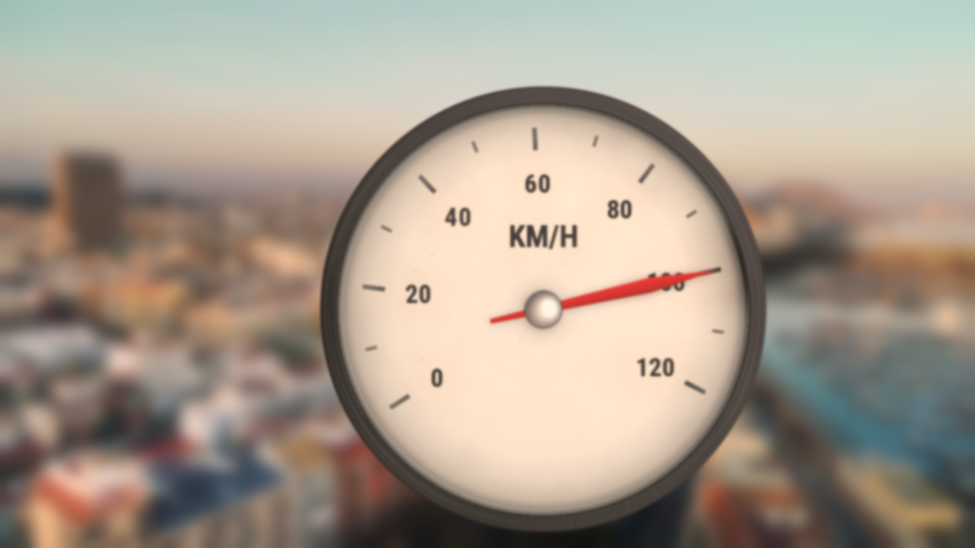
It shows {"value": 100, "unit": "km/h"}
